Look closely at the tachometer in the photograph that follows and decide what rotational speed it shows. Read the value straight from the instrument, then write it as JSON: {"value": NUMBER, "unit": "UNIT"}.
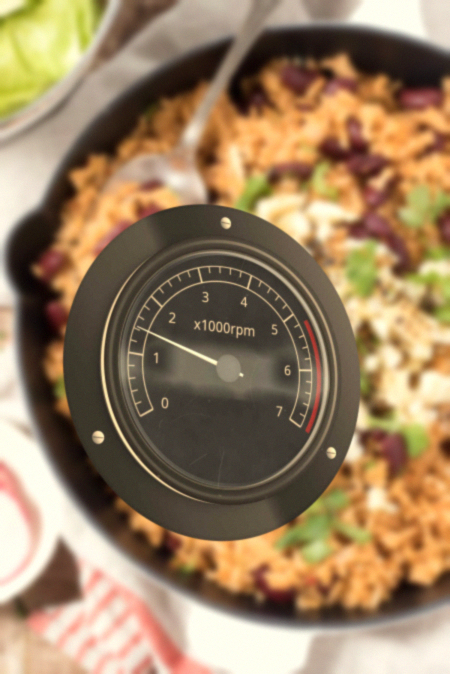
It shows {"value": 1400, "unit": "rpm"}
